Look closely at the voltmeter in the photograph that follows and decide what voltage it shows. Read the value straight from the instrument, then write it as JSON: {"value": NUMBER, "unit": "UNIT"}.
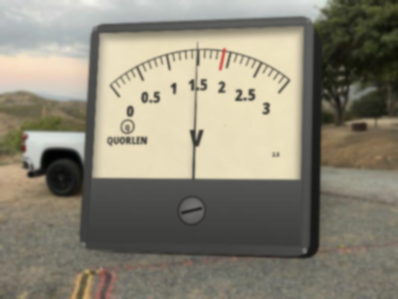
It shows {"value": 1.5, "unit": "V"}
